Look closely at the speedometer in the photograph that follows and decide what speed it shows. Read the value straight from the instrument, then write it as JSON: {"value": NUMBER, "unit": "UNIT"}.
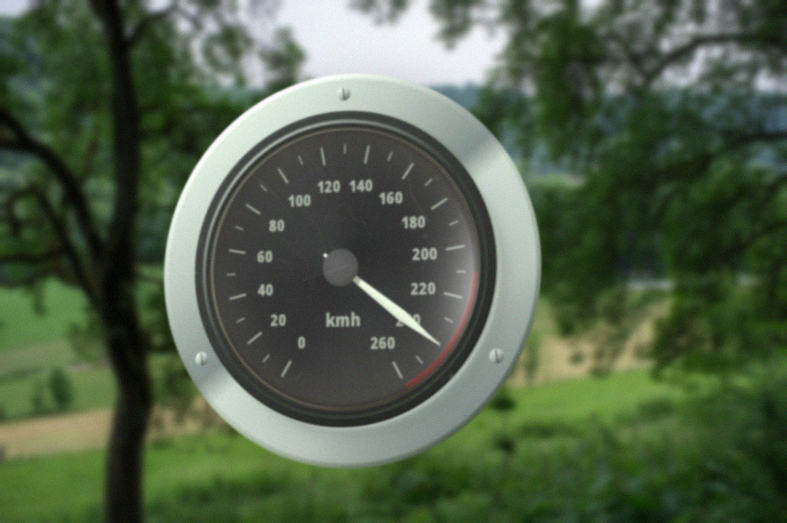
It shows {"value": 240, "unit": "km/h"}
